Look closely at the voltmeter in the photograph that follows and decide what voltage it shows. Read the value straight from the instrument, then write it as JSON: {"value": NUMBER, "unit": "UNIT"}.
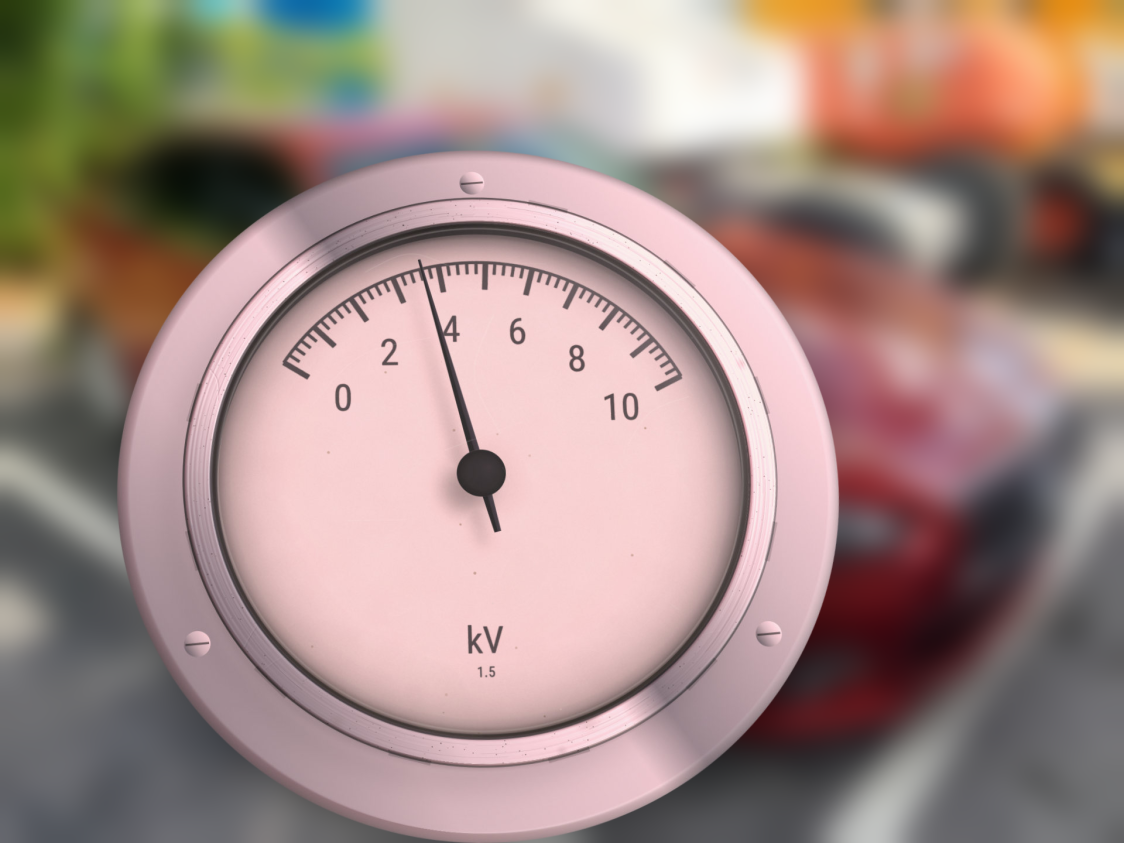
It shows {"value": 3.6, "unit": "kV"}
